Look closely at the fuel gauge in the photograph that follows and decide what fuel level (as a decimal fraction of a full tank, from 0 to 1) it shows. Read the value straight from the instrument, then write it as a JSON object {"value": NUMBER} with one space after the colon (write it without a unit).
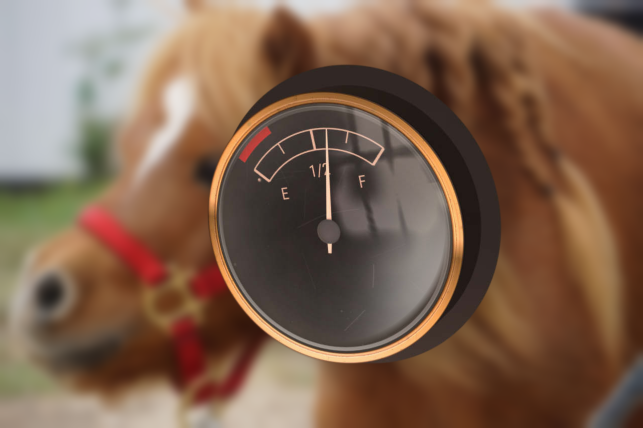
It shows {"value": 0.625}
